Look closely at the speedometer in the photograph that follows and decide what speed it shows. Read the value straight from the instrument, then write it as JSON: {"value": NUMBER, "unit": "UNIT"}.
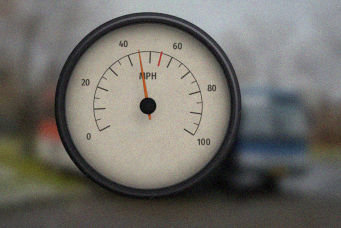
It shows {"value": 45, "unit": "mph"}
